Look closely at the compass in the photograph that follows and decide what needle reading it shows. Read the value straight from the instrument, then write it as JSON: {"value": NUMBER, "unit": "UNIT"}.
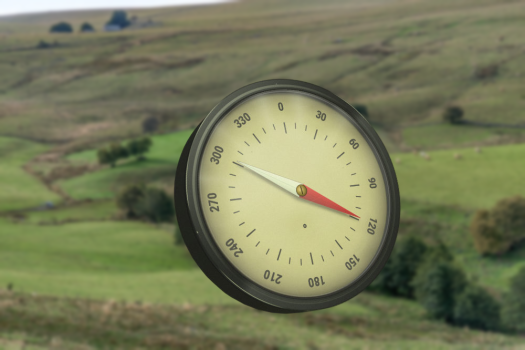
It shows {"value": 120, "unit": "°"}
